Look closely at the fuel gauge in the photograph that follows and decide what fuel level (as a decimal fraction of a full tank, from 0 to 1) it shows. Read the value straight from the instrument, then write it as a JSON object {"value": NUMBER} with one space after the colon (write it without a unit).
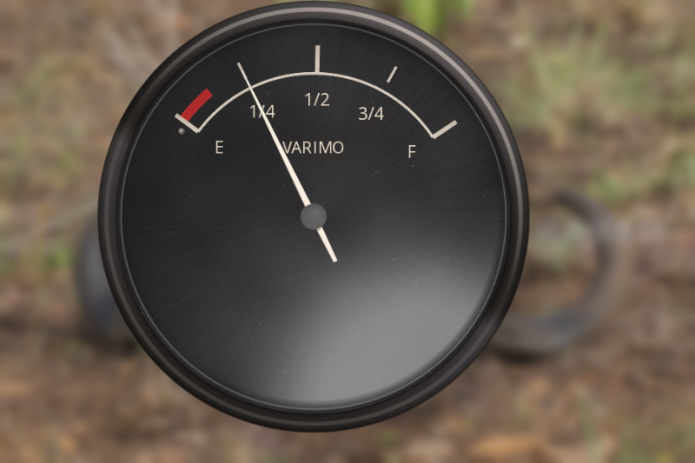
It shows {"value": 0.25}
